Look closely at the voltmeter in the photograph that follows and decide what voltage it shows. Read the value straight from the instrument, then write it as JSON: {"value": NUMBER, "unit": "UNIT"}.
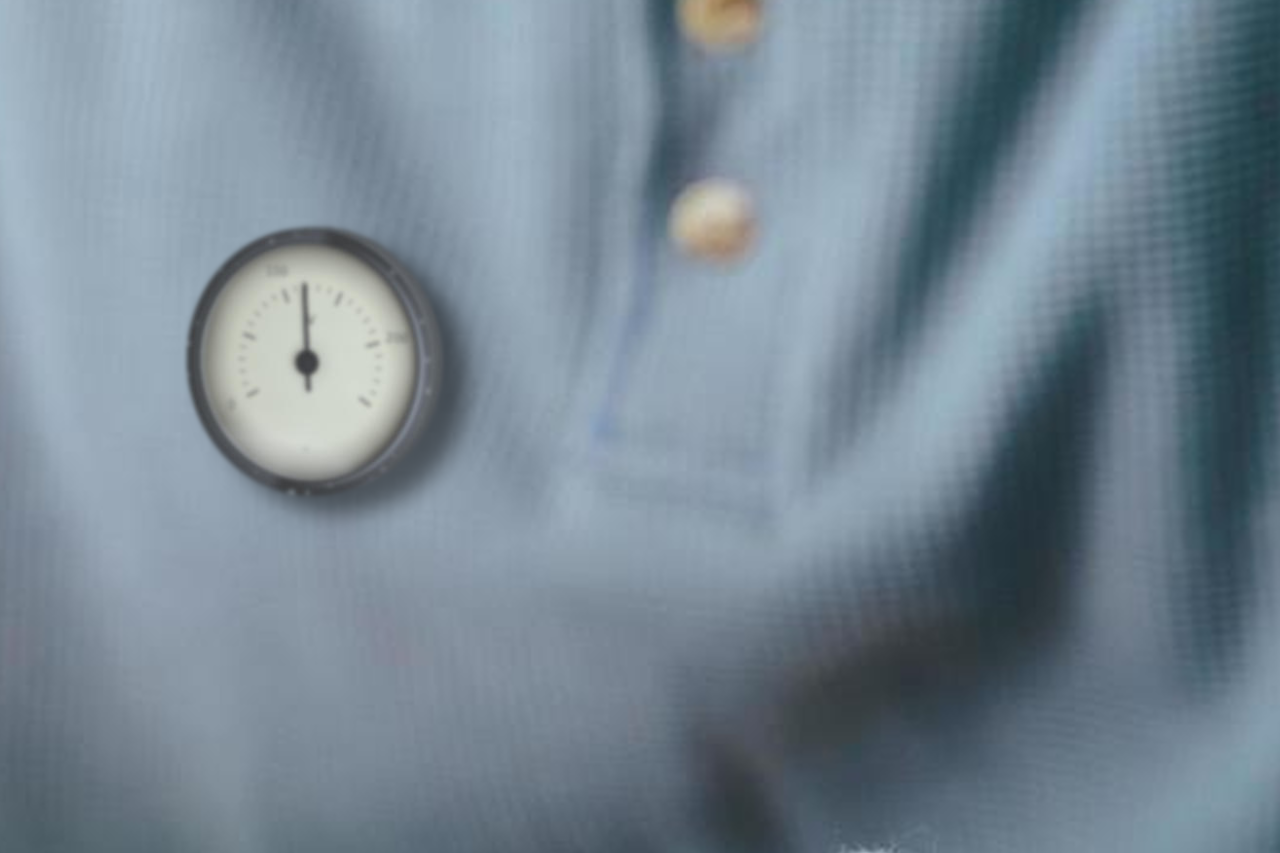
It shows {"value": 120, "unit": "V"}
